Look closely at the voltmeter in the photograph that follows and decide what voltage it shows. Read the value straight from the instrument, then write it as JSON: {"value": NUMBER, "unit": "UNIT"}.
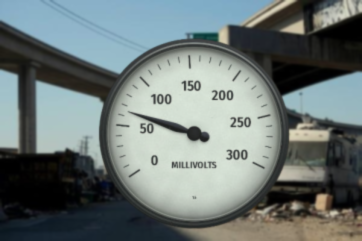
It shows {"value": 65, "unit": "mV"}
